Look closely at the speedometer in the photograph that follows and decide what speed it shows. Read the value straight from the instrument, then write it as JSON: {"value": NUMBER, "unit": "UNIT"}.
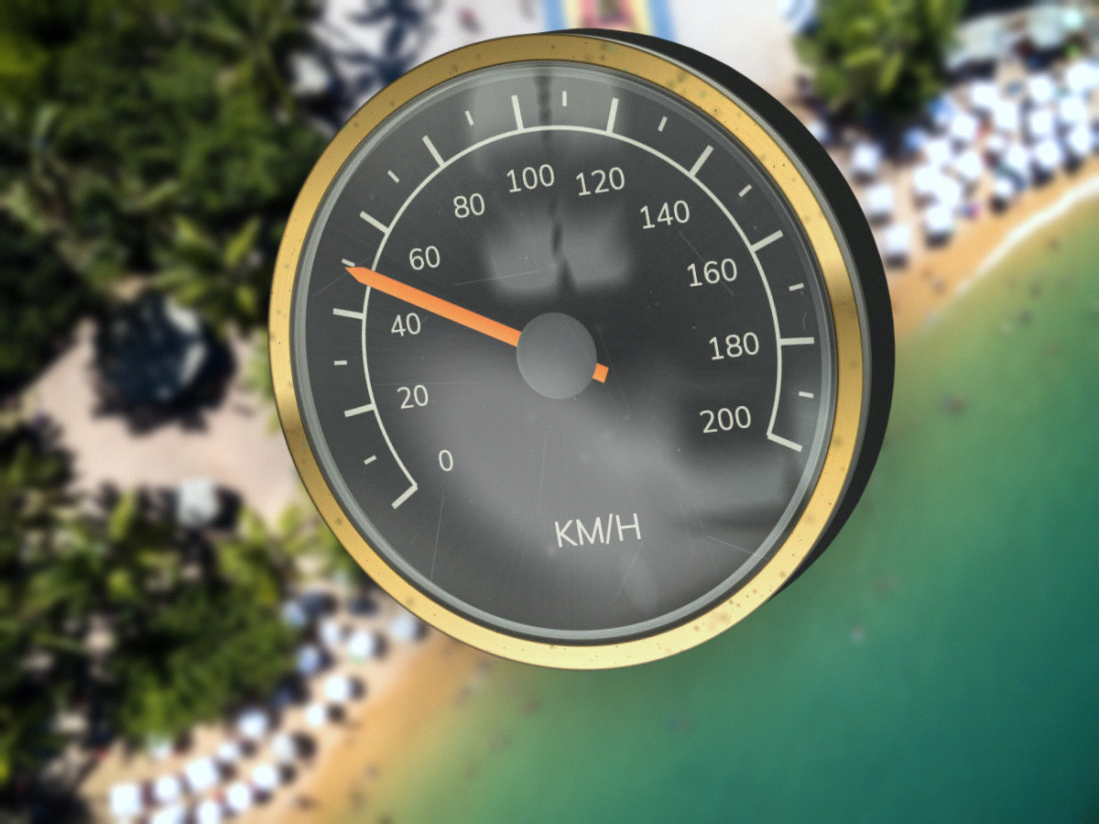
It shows {"value": 50, "unit": "km/h"}
